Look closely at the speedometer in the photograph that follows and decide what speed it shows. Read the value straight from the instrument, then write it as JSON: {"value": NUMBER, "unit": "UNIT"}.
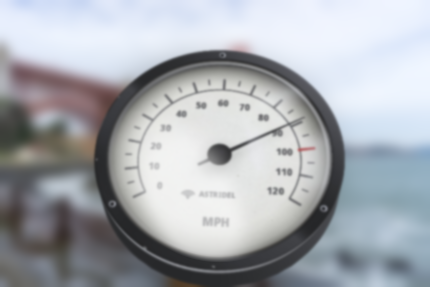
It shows {"value": 90, "unit": "mph"}
